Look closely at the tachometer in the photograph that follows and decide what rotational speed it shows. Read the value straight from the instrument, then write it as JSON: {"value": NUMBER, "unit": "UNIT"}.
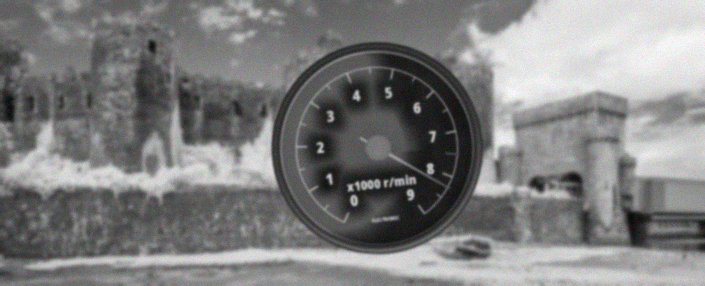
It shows {"value": 8250, "unit": "rpm"}
